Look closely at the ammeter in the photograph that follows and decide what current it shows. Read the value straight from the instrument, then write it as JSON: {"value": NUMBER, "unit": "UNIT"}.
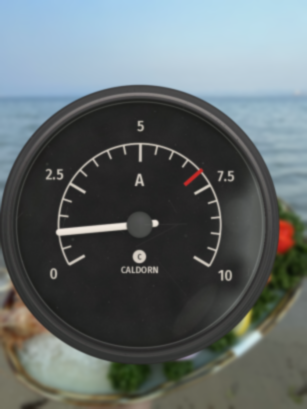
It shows {"value": 1, "unit": "A"}
